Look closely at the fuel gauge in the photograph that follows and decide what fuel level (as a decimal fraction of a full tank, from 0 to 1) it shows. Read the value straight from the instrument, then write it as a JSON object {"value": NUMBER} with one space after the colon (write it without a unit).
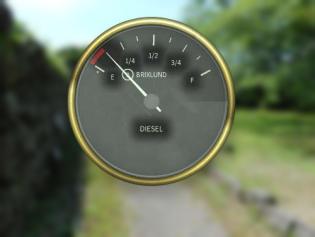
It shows {"value": 0.125}
